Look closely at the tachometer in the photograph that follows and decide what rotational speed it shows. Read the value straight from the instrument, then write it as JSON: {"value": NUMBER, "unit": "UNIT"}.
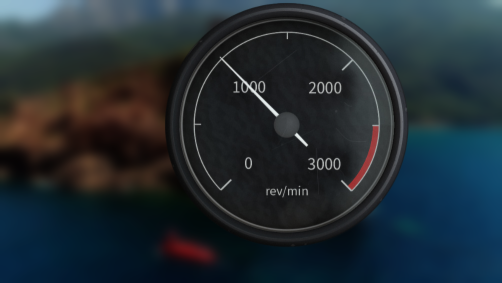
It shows {"value": 1000, "unit": "rpm"}
